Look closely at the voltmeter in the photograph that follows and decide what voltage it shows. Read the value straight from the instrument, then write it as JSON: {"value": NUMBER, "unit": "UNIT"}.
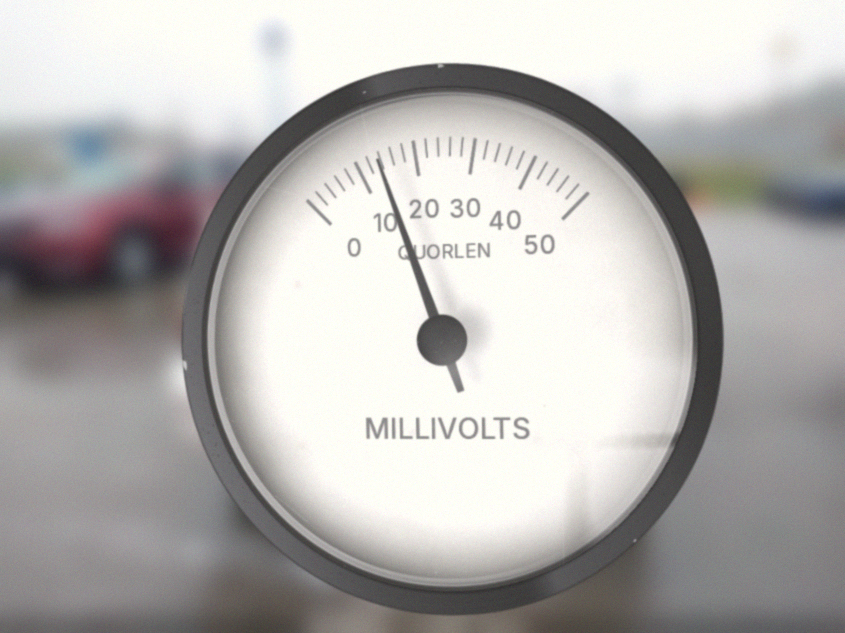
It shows {"value": 14, "unit": "mV"}
